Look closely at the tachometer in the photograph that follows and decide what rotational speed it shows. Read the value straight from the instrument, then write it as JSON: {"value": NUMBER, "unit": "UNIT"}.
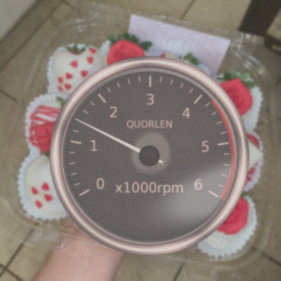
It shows {"value": 1400, "unit": "rpm"}
